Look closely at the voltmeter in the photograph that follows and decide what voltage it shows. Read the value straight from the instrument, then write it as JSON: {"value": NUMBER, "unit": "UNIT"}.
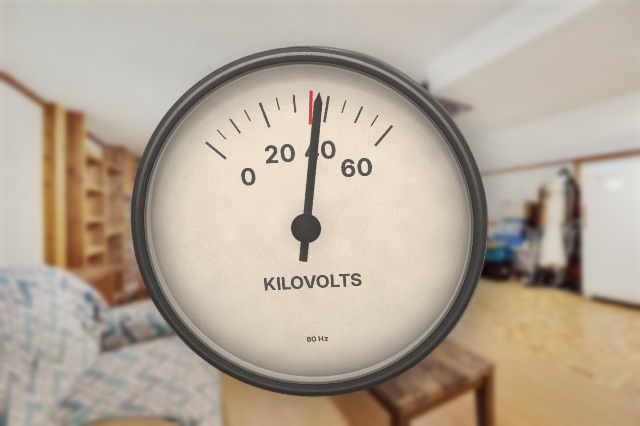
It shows {"value": 37.5, "unit": "kV"}
